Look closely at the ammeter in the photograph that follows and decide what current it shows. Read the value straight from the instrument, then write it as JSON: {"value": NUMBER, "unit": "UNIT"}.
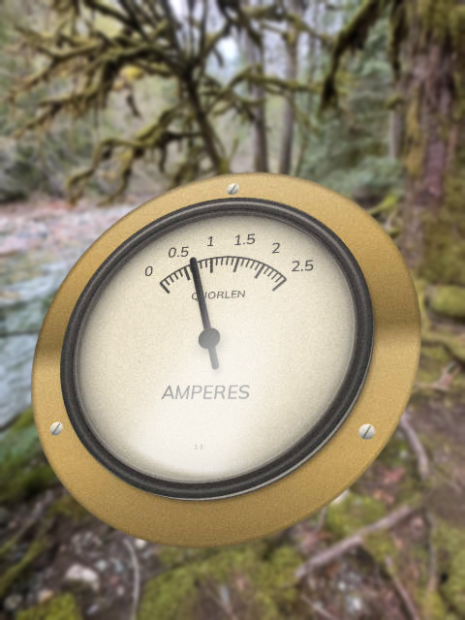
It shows {"value": 0.7, "unit": "A"}
